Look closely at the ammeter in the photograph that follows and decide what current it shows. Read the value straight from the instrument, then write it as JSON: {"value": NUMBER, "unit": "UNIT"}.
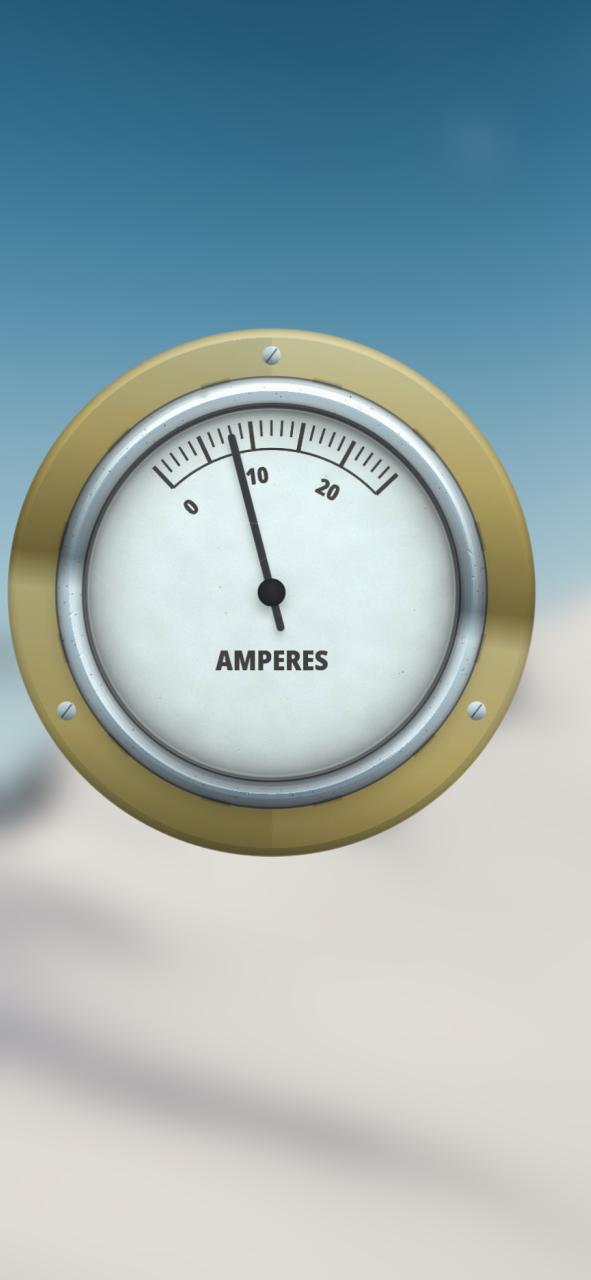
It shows {"value": 8, "unit": "A"}
